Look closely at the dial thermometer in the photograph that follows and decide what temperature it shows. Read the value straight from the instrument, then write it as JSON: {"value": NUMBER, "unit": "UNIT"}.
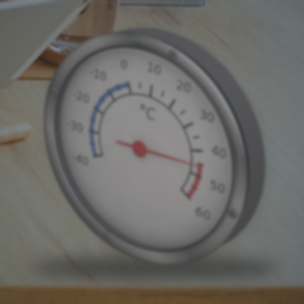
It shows {"value": 45, "unit": "°C"}
